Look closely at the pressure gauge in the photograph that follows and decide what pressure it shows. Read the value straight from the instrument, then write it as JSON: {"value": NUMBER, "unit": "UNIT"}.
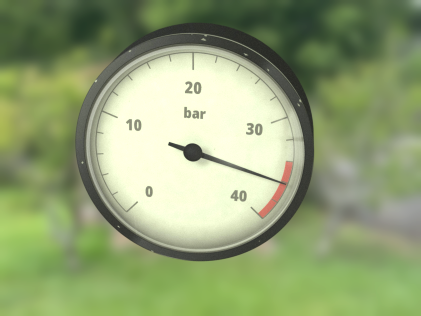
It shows {"value": 36, "unit": "bar"}
